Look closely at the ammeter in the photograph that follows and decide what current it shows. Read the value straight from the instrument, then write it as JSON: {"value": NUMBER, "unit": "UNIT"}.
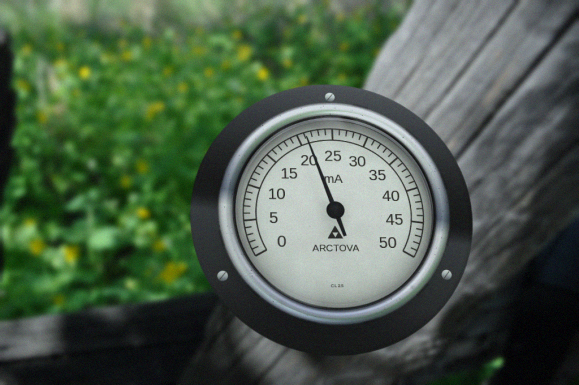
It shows {"value": 21, "unit": "mA"}
